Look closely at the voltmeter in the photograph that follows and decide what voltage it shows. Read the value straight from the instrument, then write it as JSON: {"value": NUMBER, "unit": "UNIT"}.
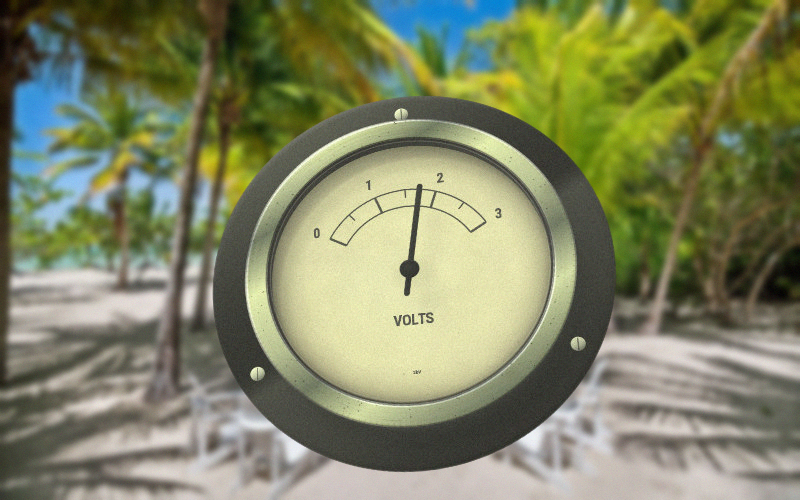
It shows {"value": 1.75, "unit": "V"}
